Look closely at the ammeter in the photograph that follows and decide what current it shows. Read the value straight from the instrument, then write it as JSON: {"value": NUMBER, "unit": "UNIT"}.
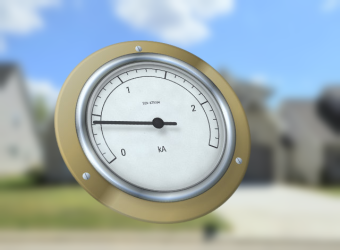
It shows {"value": 0.4, "unit": "kA"}
